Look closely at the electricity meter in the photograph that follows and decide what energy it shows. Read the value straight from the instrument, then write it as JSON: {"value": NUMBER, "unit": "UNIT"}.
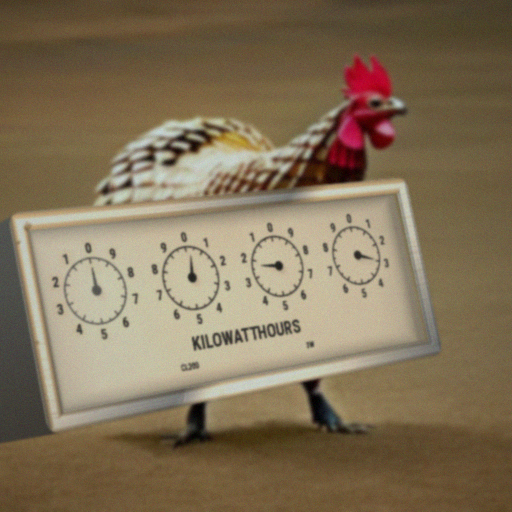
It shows {"value": 23, "unit": "kWh"}
